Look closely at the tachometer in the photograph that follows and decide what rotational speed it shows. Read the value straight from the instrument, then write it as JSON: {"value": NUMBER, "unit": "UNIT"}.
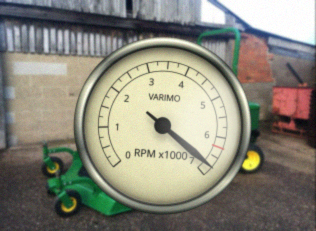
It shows {"value": 6750, "unit": "rpm"}
